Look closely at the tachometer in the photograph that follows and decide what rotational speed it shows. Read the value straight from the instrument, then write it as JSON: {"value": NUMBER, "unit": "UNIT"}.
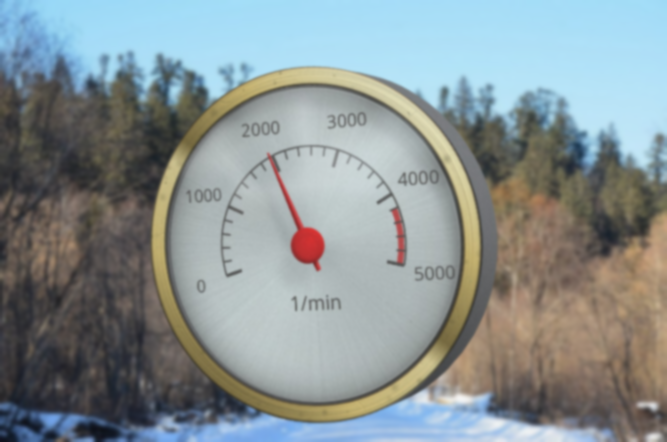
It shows {"value": 2000, "unit": "rpm"}
